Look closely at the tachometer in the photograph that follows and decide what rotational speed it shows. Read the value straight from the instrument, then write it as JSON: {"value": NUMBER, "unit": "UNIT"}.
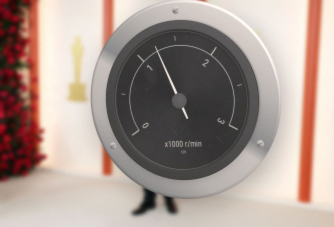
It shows {"value": 1250, "unit": "rpm"}
